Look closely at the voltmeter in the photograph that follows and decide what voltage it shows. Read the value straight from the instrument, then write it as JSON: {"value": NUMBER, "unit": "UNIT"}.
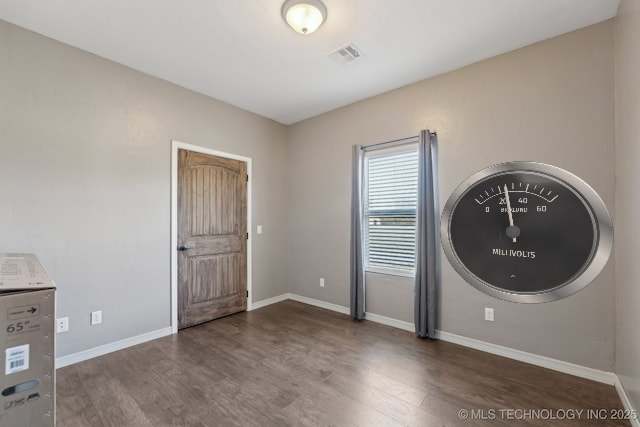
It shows {"value": 25, "unit": "mV"}
